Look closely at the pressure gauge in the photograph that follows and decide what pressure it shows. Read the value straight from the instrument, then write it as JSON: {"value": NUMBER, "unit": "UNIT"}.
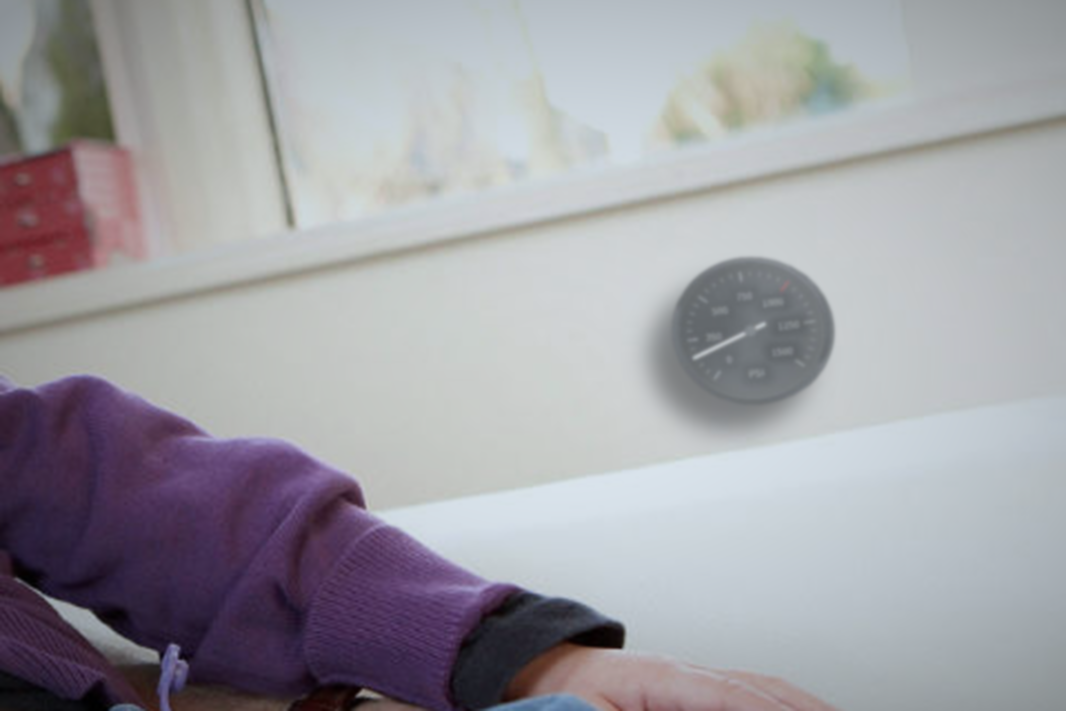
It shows {"value": 150, "unit": "psi"}
